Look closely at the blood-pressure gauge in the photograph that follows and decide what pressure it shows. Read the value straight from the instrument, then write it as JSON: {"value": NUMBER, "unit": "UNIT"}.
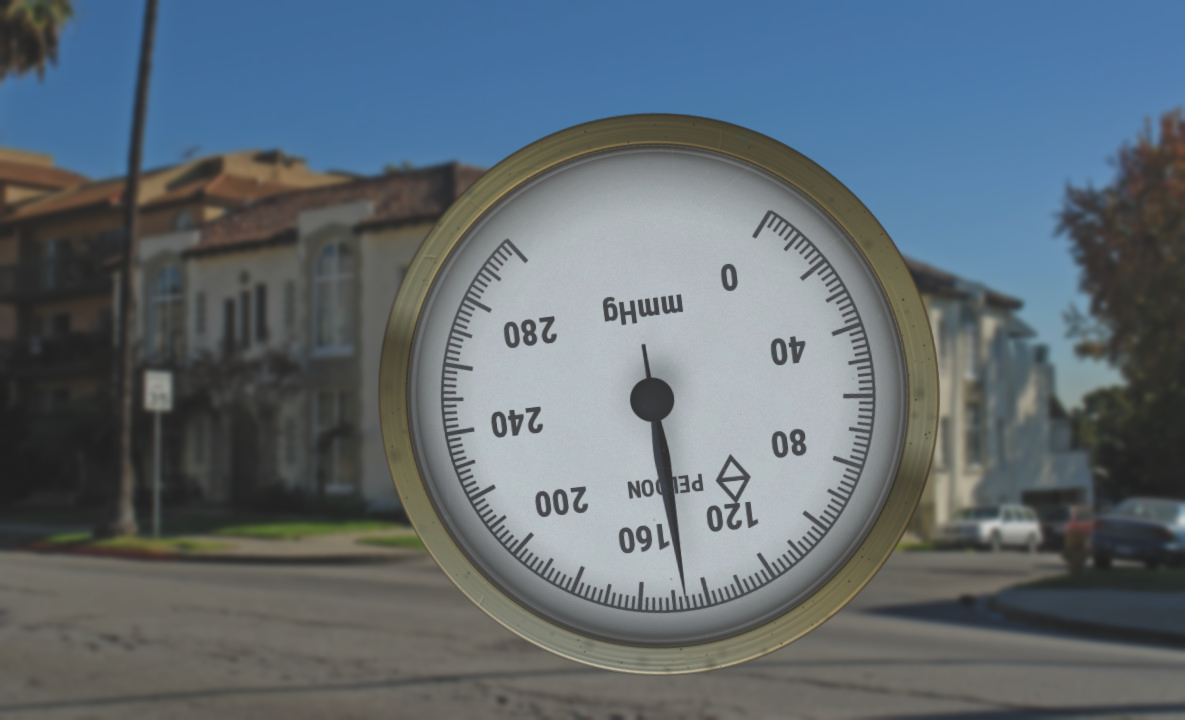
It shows {"value": 146, "unit": "mmHg"}
